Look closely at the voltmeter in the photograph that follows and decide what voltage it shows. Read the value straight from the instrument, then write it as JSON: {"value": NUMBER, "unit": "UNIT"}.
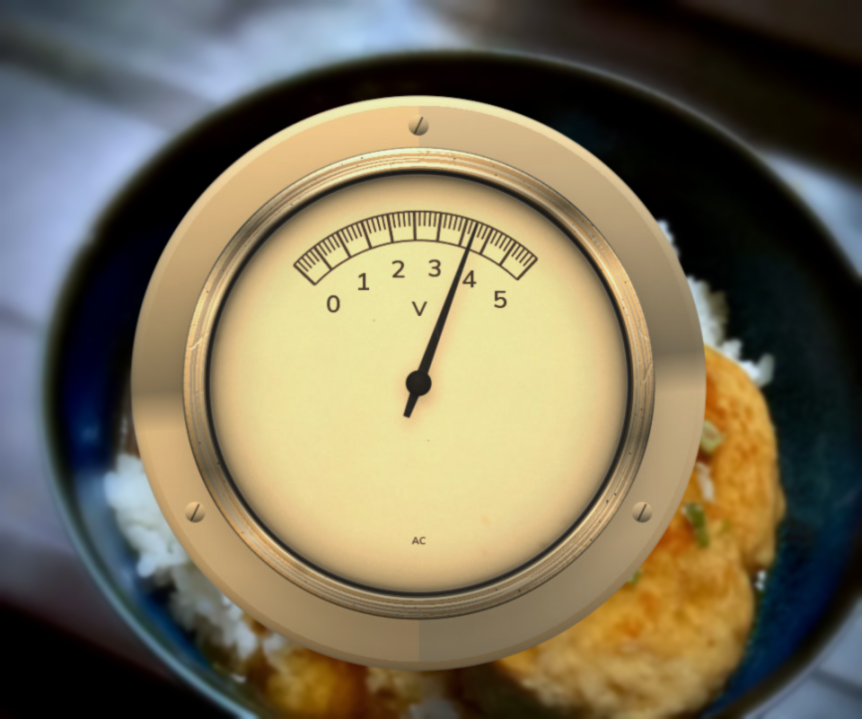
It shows {"value": 3.7, "unit": "V"}
